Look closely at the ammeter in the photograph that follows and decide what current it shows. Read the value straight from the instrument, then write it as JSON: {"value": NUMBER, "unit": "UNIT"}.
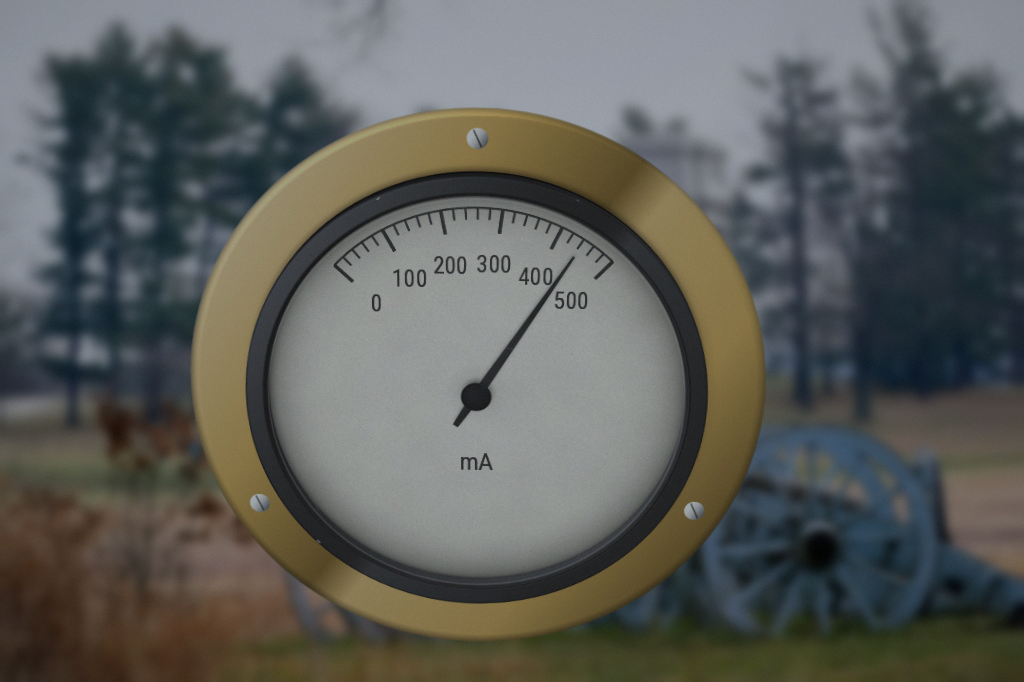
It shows {"value": 440, "unit": "mA"}
